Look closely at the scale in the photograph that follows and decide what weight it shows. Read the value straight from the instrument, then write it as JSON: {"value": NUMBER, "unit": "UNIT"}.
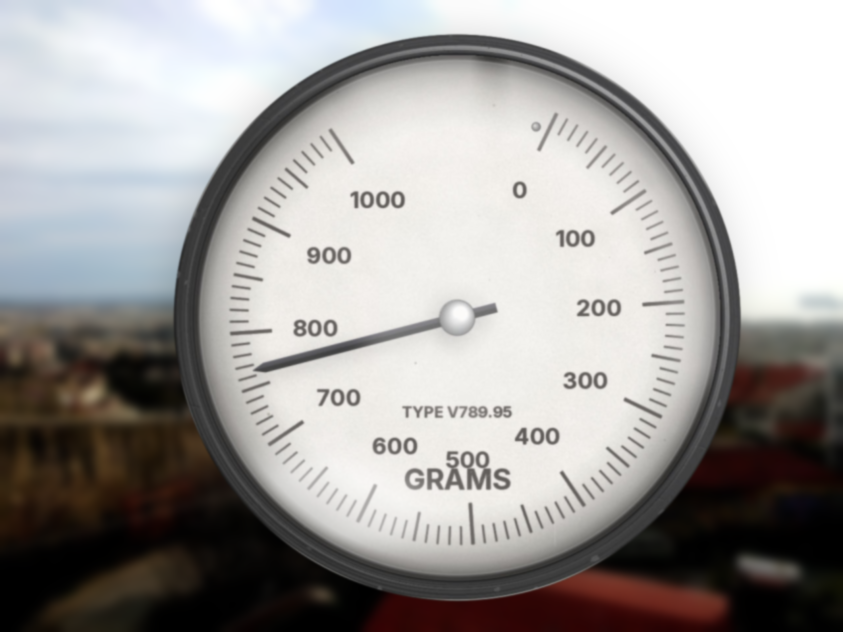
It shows {"value": 765, "unit": "g"}
